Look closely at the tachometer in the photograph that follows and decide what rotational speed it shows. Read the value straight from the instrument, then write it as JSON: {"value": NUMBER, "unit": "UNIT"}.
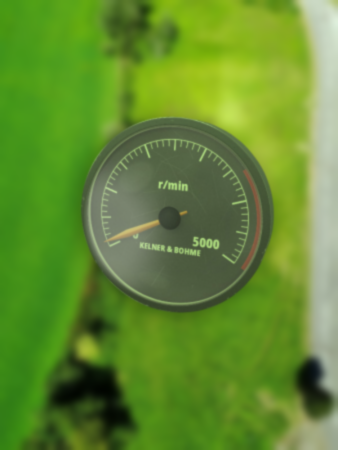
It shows {"value": 100, "unit": "rpm"}
